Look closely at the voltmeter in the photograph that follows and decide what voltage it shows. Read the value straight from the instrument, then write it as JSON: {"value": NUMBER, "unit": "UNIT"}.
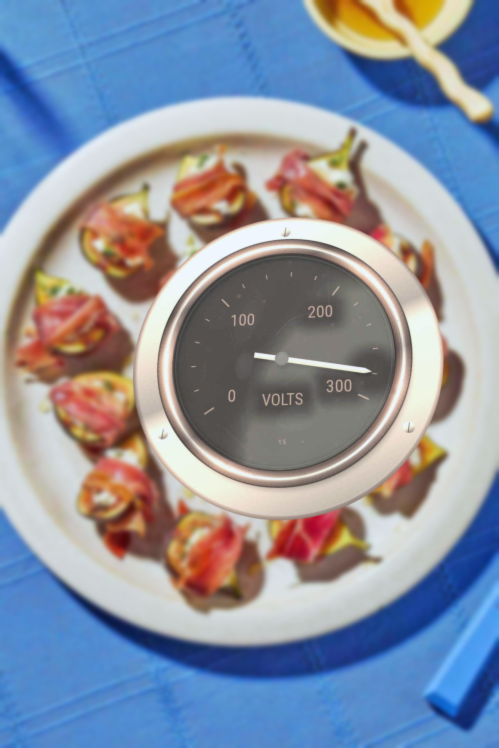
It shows {"value": 280, "unit": "V"}
